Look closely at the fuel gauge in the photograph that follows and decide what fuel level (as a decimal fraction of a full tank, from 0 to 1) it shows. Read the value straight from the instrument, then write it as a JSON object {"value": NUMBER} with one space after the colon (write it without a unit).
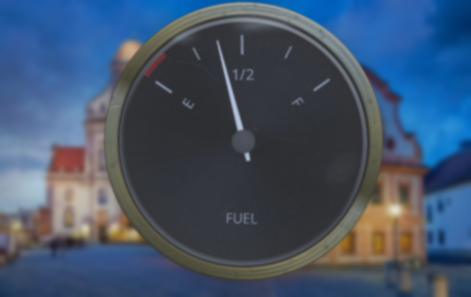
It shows {"value": 0.375}
